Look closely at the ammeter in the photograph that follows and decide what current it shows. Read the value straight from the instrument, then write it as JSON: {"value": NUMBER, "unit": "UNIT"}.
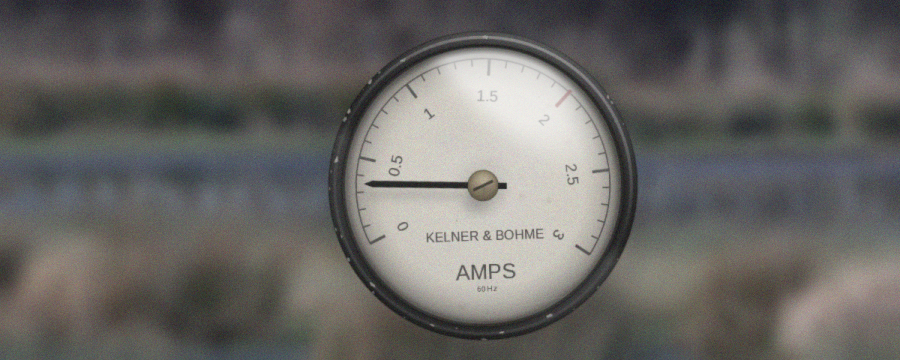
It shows {"value": 0.35, "unit": "A"}
